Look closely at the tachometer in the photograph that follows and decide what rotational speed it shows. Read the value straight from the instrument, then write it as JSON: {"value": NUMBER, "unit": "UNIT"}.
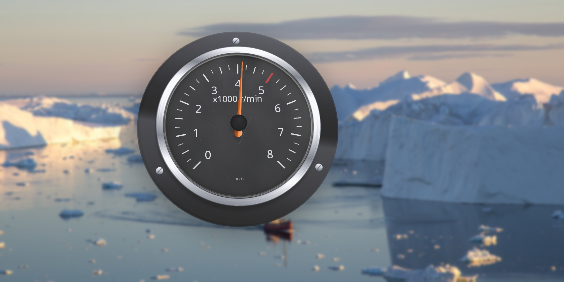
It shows {"value": 4125, "unit": "rpm"}
